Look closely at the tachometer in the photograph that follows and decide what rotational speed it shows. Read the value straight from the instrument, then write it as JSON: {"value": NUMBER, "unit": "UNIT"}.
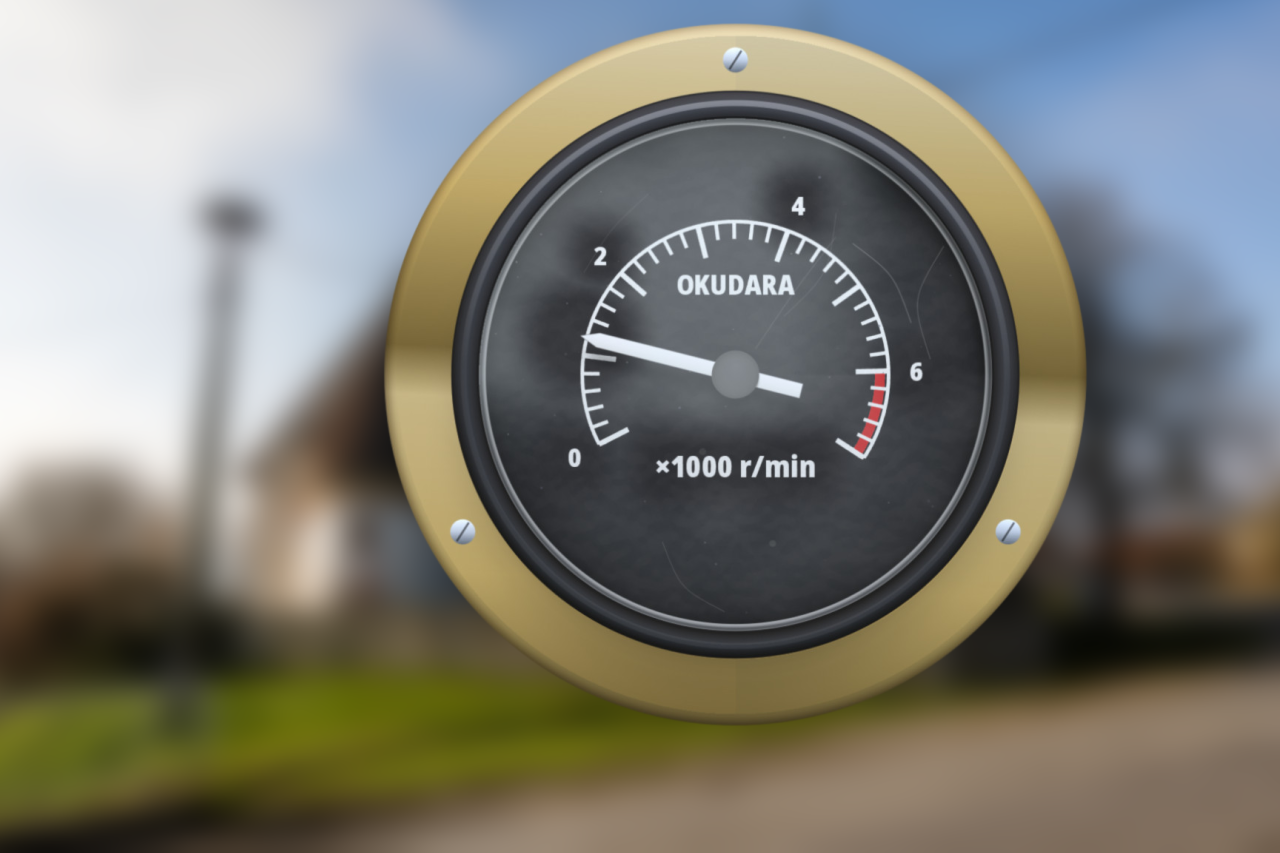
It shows {"value": 1200, "unit": "rpm"}
